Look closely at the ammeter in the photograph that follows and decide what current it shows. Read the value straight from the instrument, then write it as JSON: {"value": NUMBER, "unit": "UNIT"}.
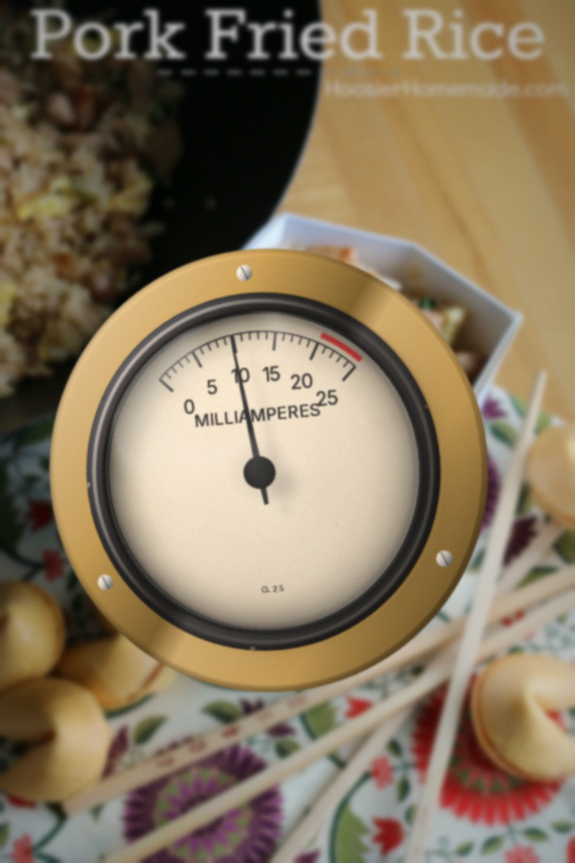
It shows {"value": 10, "unit": "mA"}
